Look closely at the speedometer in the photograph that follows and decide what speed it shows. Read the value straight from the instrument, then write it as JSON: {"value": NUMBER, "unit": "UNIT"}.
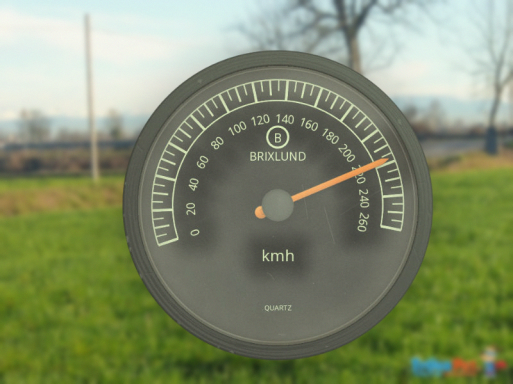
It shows {"value": 217.5, "unit": "km/h"}
